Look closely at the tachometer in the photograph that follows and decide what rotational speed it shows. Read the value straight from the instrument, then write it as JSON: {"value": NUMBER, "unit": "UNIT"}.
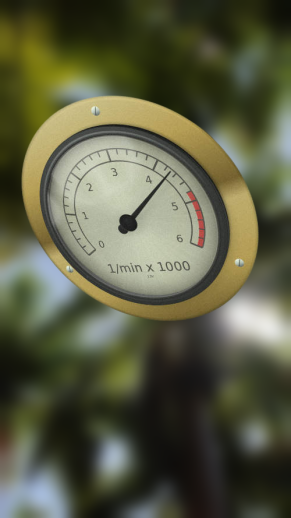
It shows {"value": 4300, "unit": "rpm"}
